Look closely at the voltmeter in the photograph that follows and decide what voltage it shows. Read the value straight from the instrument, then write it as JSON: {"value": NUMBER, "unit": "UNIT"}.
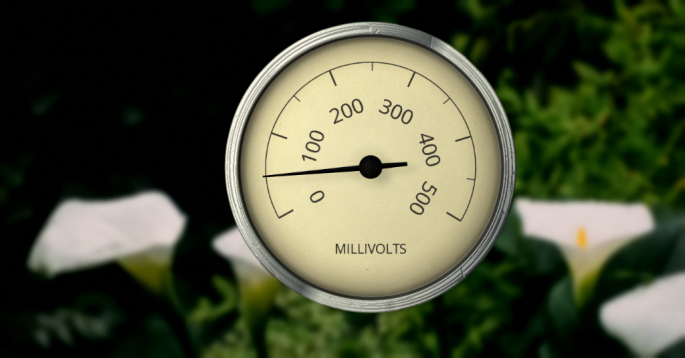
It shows {"value": 50, "unit": "mV"}
